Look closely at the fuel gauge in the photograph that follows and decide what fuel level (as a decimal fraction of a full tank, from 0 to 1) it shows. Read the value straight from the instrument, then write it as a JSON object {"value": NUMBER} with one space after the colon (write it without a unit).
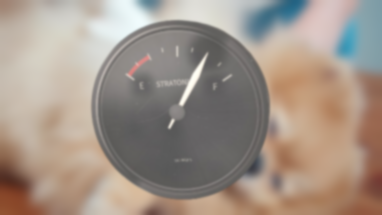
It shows {"value": 0.75}
